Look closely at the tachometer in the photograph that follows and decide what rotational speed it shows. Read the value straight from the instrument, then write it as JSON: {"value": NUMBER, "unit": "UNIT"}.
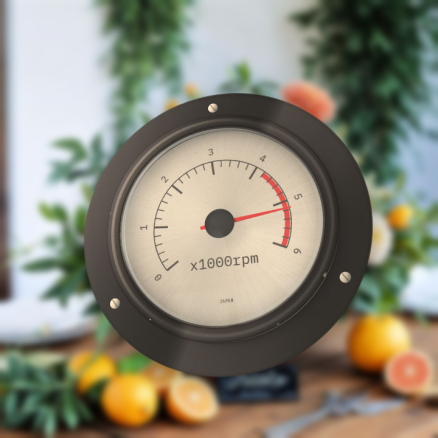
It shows {"value": 5200, "unit": "rpm"}
